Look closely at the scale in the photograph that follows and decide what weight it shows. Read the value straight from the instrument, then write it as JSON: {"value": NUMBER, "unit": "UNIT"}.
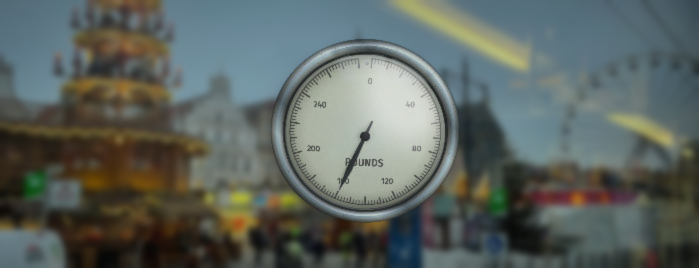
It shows {"value": 160, "unit": "lb"}
